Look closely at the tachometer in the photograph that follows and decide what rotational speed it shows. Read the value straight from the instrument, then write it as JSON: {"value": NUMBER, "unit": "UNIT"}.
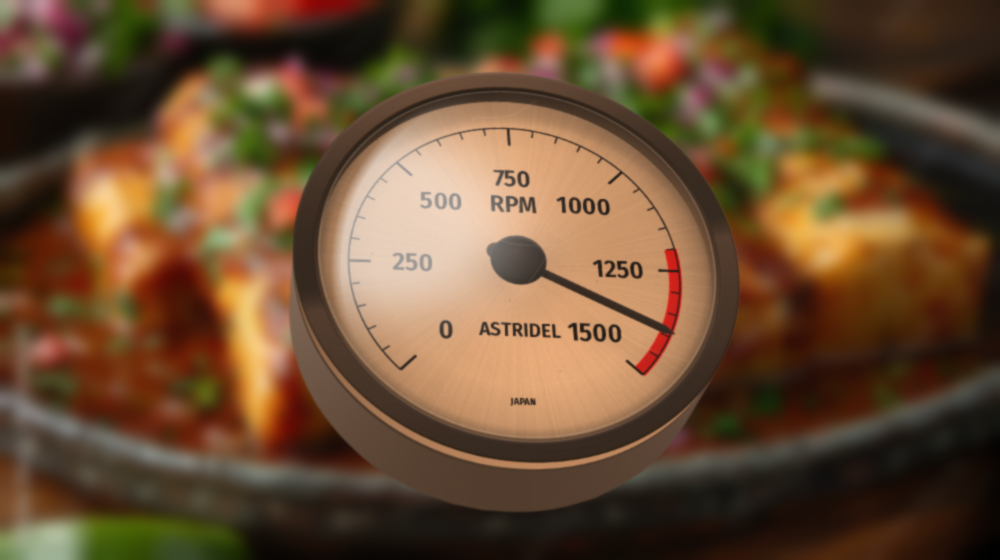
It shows {"value": 1400, "unit": "rpm"}
